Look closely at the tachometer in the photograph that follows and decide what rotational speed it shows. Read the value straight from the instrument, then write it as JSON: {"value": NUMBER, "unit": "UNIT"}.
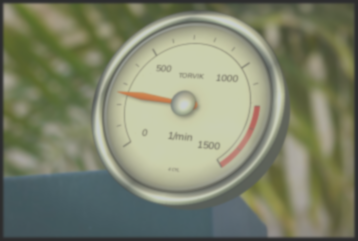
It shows {"value": 250, "unit": "rpm"}
